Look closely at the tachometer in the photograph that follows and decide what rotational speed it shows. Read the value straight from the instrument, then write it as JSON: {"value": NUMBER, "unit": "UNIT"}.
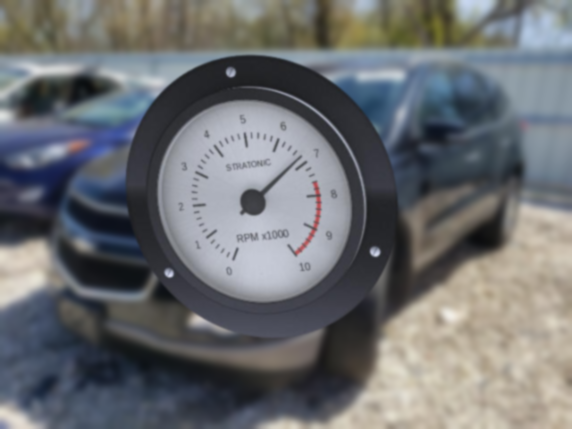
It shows {"value": 6800, "unit": "rpm"}
